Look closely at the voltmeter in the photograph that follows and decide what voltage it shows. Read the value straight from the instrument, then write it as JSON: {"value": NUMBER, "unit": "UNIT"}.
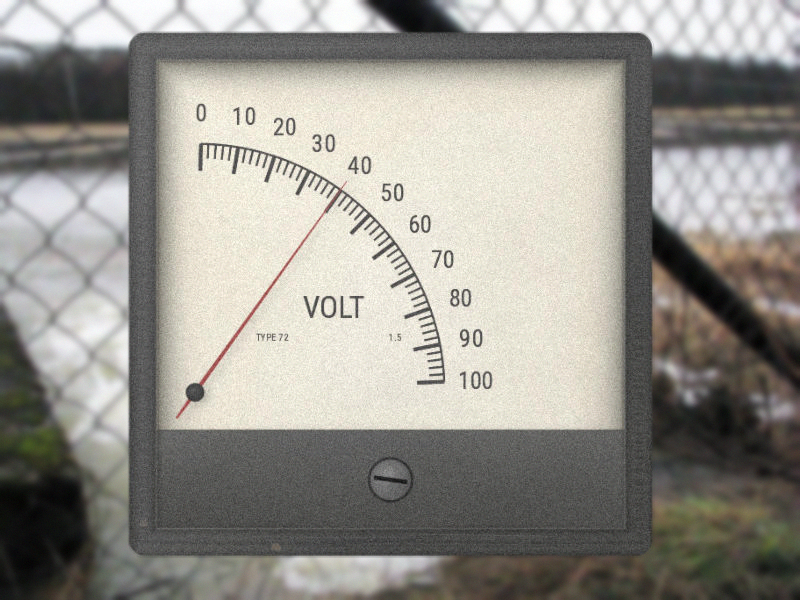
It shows {"value": 40, "unit": "V"}
